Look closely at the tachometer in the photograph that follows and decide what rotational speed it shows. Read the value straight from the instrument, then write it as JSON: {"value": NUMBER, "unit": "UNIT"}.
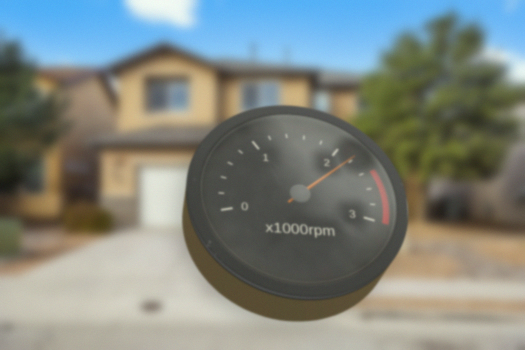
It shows {"value": 2200, "unit": "rpm"}
